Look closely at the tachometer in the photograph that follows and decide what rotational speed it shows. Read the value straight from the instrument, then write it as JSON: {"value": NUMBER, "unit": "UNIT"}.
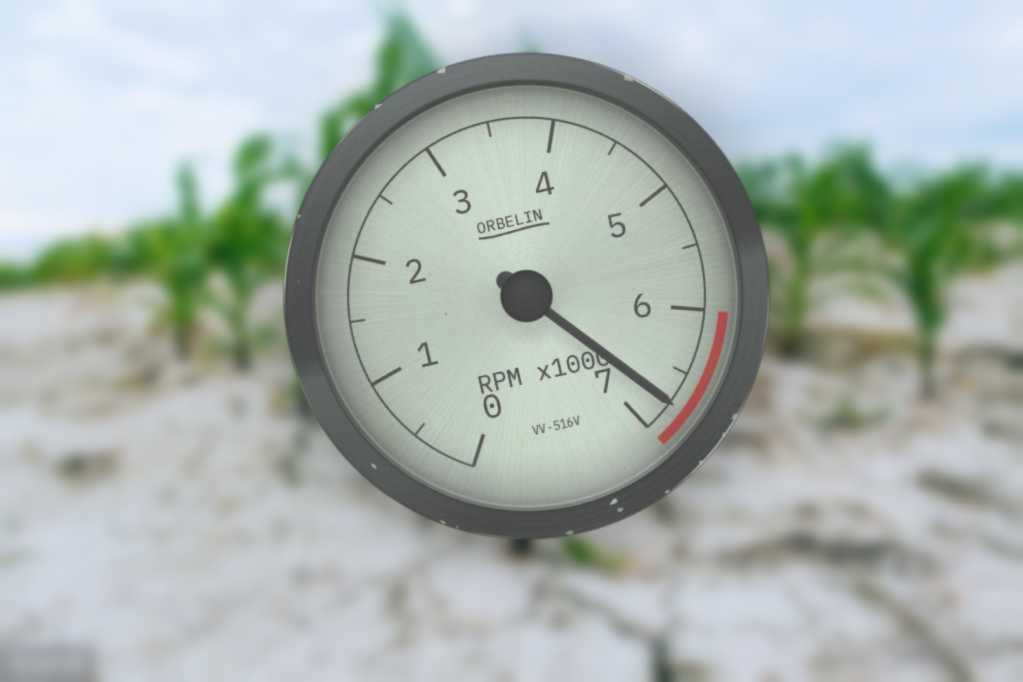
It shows {"value": 6750, "unit": "rpm"}
